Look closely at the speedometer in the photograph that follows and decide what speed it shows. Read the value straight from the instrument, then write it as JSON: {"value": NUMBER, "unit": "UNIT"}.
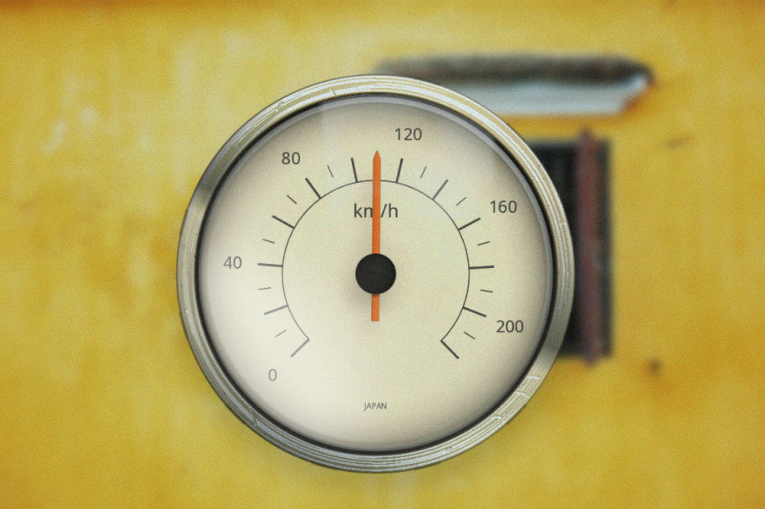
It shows {"value": 110, "unit": "km/h"}
